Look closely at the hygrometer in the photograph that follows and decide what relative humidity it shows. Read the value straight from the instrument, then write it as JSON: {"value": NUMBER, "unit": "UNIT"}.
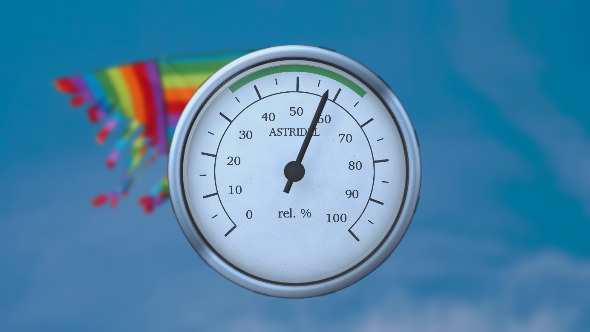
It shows {"value": 57.5, "unit": "%"}
